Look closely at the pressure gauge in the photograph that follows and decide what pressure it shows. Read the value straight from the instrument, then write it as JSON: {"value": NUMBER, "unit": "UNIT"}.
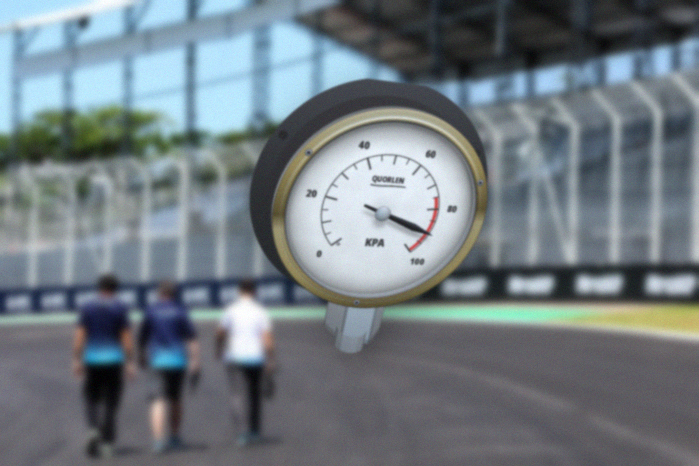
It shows {"value": 90, "unit": "kPa"}
